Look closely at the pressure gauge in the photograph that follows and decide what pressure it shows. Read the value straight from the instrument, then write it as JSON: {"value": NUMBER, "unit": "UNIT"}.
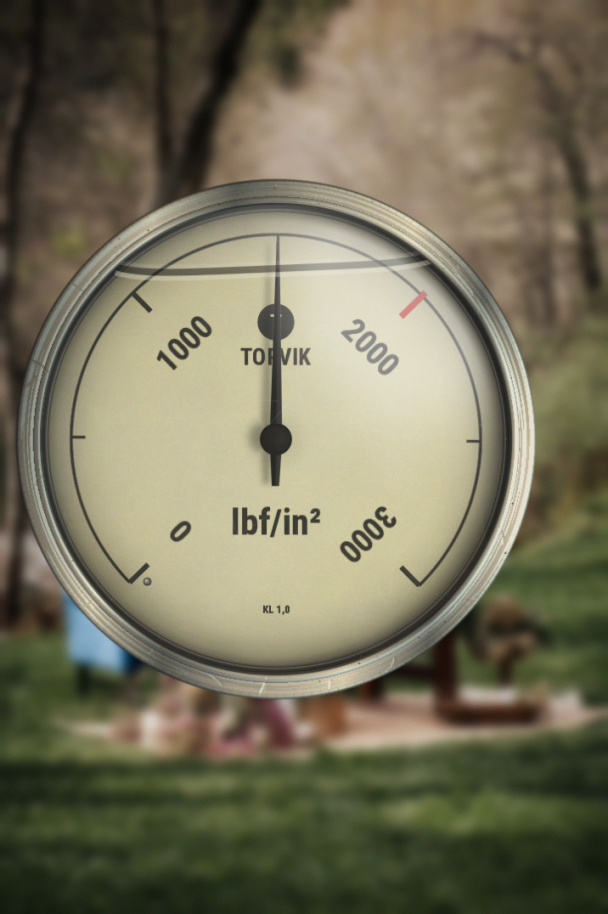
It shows {"value": 1500, "unit": "psi"}
